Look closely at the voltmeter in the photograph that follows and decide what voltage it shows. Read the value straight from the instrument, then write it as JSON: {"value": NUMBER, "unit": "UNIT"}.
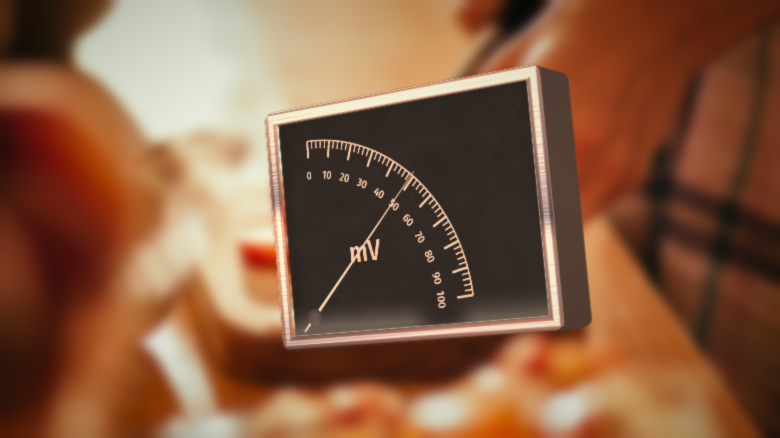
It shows {"value": 50, "unit": "mV"}
